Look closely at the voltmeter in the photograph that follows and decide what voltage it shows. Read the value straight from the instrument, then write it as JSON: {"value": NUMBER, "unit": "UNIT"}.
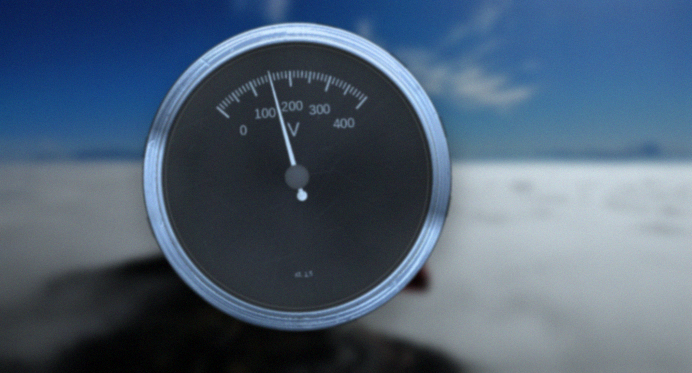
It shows {"value": 150, "unit": "V"}
